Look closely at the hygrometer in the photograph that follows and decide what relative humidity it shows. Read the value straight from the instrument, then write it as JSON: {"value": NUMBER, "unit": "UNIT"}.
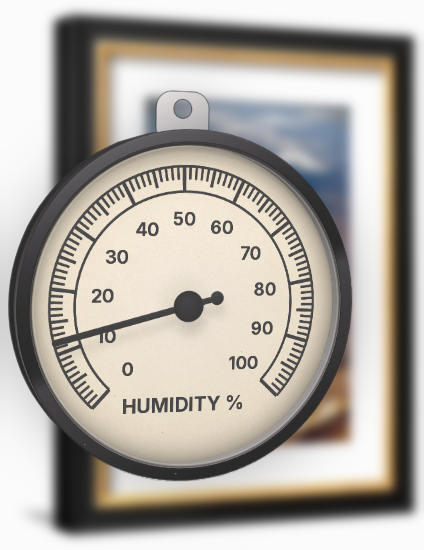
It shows {"value": 12, "unit": "%"}
